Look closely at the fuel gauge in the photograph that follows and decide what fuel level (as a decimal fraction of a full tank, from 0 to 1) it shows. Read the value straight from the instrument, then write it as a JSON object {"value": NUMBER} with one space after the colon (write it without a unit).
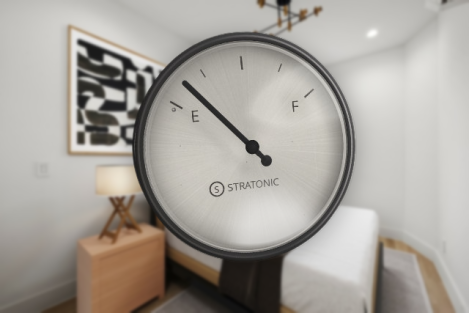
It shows {"value": 0.125}
